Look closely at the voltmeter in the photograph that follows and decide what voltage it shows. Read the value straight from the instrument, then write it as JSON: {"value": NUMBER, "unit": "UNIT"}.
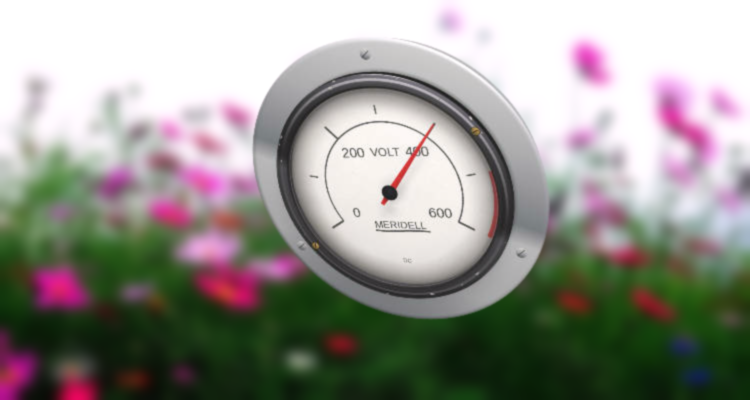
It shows {"value": 400, "unit": "V"}
